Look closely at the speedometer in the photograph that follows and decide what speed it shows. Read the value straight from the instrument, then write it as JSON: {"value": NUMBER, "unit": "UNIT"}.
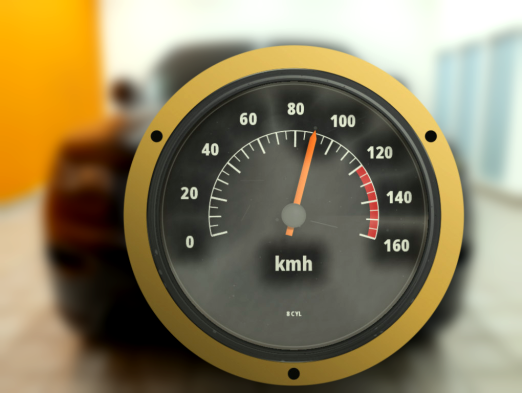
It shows {"value": 90, "unit": "km/h"}
